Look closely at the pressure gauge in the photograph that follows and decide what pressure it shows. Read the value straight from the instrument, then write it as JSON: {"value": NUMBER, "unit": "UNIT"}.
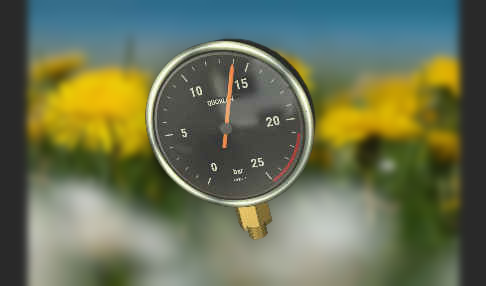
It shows {"value": 14, "unit": "bar"}
